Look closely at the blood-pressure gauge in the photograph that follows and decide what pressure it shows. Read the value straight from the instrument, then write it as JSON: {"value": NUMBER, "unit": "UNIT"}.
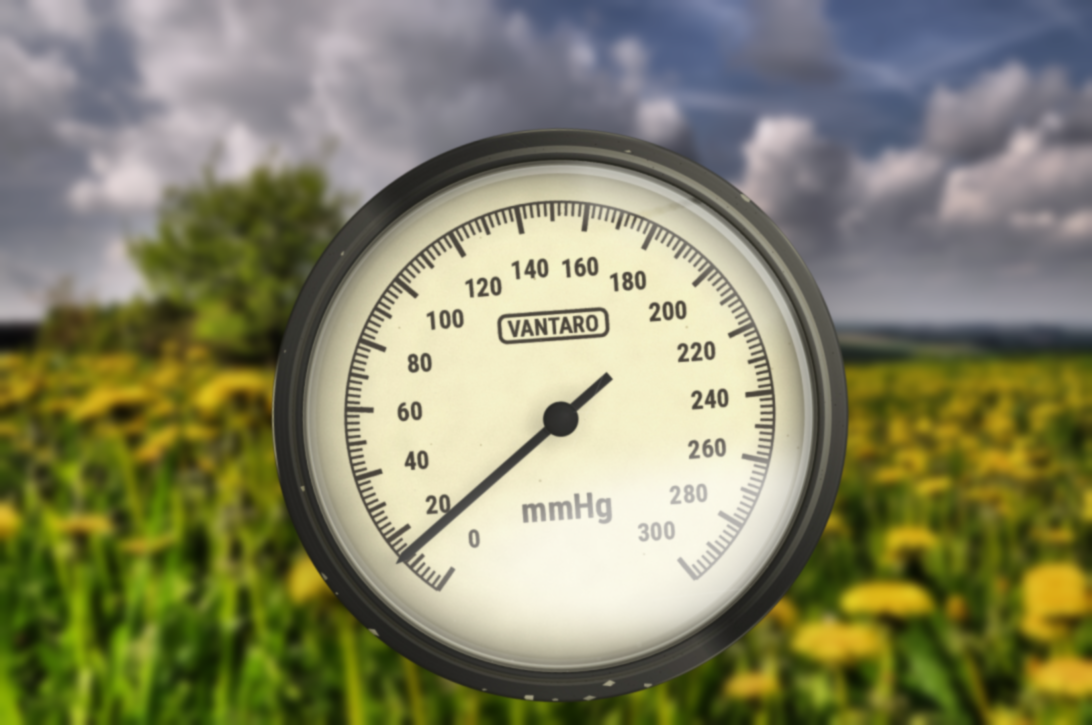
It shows {"value": 14, "unit": "mmHg"}
